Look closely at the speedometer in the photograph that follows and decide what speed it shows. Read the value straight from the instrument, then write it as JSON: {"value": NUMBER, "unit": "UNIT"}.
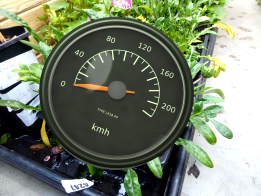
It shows {"value": 0, "unit": "km/h"}
